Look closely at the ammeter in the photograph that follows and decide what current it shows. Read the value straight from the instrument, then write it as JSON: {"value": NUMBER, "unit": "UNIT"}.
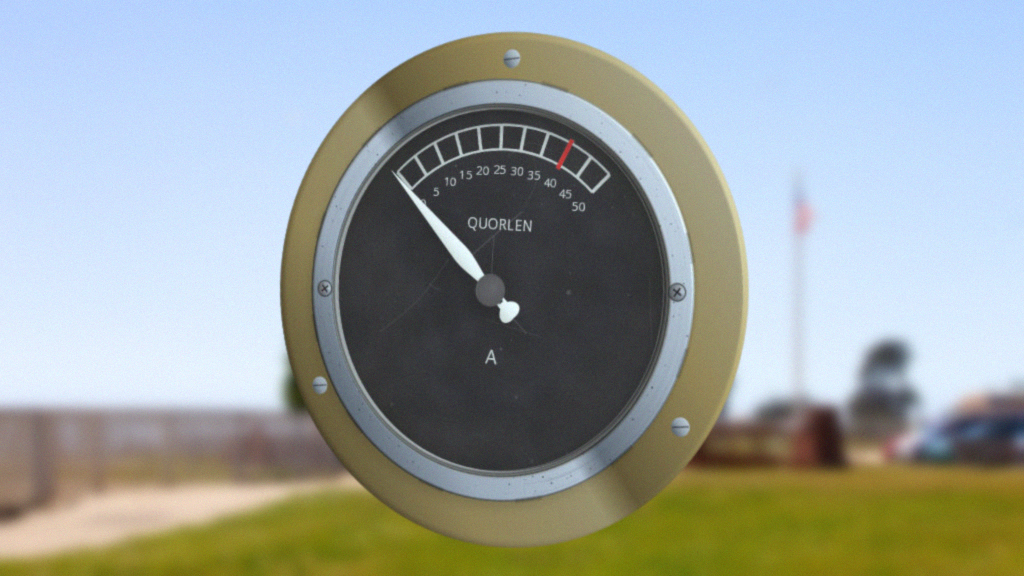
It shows {"value": 0, "unit": "A"}
